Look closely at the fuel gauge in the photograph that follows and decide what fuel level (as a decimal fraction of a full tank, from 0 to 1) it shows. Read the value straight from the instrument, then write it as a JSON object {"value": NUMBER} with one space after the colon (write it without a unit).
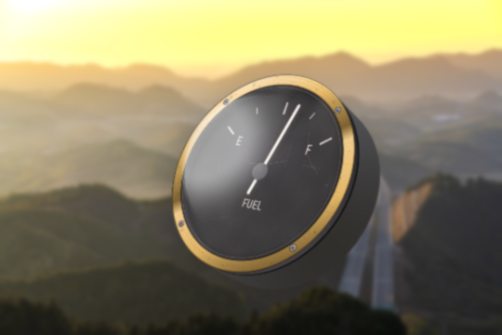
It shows {"value": 0.625}
